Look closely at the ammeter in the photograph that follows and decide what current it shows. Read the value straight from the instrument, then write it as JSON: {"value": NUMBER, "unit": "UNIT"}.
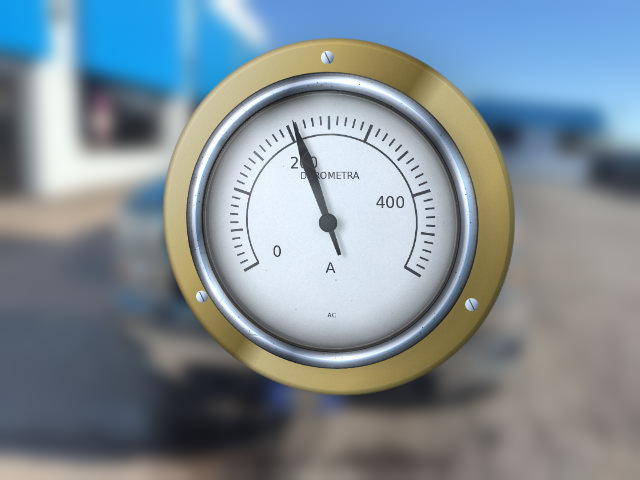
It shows {"value": 210, "unit": "A"}
